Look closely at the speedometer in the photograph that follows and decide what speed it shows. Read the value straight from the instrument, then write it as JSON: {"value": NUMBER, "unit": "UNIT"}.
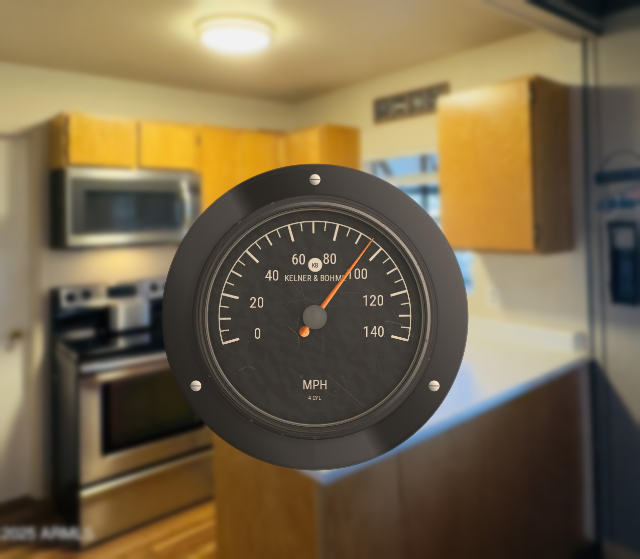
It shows {"value": 95, "unit": "mph"}
